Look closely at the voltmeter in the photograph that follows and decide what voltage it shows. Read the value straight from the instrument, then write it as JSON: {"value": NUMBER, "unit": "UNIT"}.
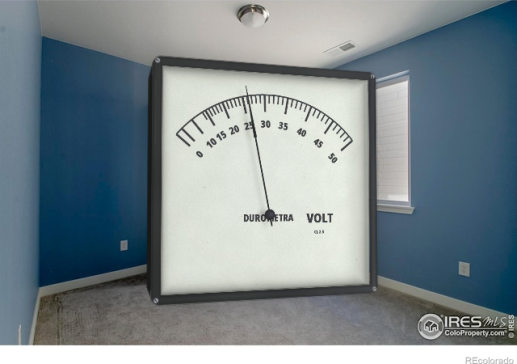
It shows {"value": 26, "unit": "V"}
